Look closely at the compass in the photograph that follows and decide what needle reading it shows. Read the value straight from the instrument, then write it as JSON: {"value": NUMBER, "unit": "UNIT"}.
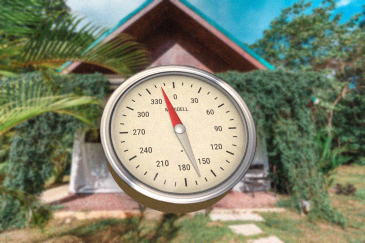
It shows {"value": 345, "unit": "°"}
